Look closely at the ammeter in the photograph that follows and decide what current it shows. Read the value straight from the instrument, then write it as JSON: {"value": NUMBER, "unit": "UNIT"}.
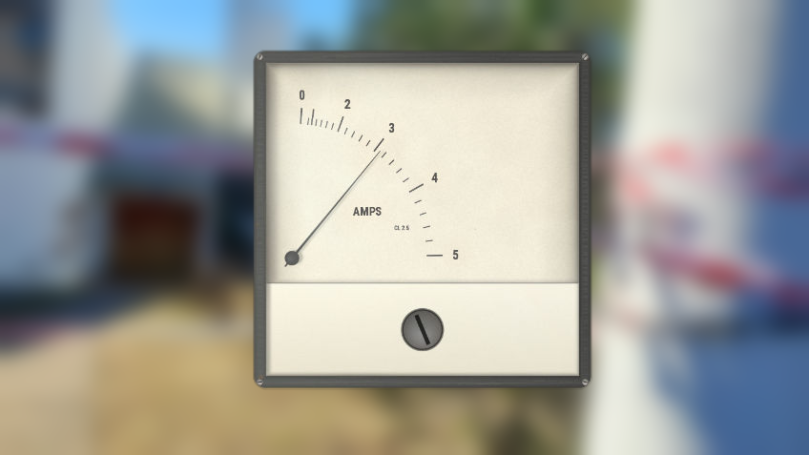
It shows {"value": 3.1, "unit": "A"}
